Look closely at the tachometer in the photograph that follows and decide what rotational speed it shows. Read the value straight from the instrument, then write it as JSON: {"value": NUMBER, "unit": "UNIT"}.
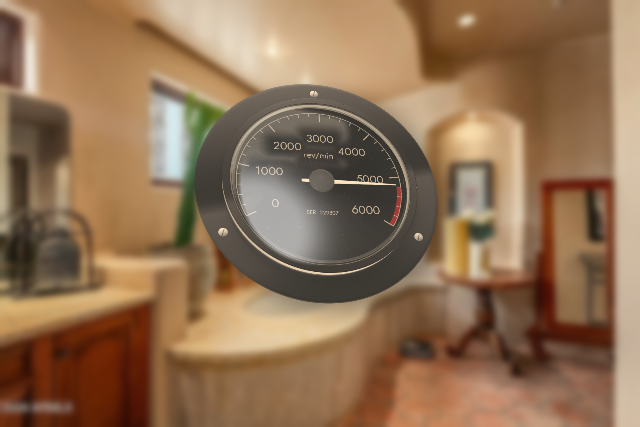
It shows {"value": 5200, "unit": "rpm"}
